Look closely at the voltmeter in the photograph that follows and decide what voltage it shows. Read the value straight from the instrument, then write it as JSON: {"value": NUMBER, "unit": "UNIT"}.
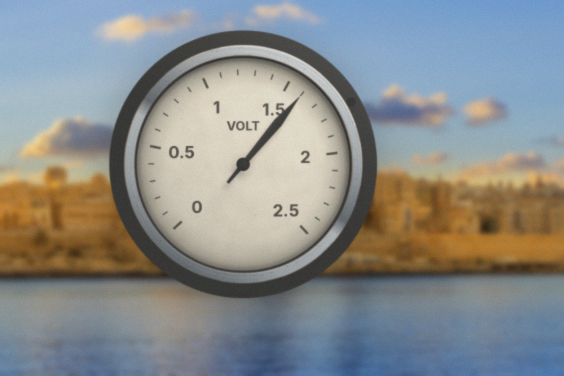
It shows {"value": 1.6, "unit": "V"}
